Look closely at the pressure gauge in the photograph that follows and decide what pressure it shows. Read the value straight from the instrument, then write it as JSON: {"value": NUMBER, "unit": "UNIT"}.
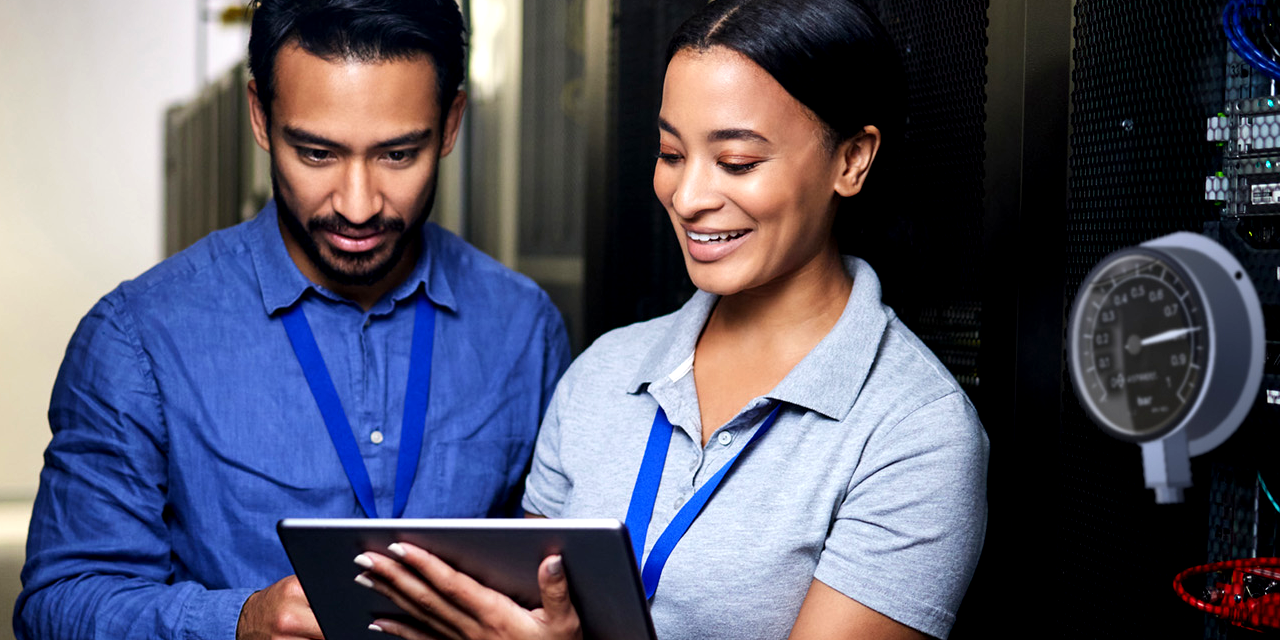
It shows {"value": 0.8, "unit": "bar"}
